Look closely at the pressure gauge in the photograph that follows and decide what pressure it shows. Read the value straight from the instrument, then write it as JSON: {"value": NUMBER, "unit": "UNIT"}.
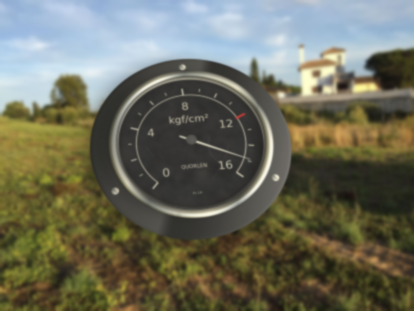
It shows {"value": 15, "unit": "kg/cm²"}
